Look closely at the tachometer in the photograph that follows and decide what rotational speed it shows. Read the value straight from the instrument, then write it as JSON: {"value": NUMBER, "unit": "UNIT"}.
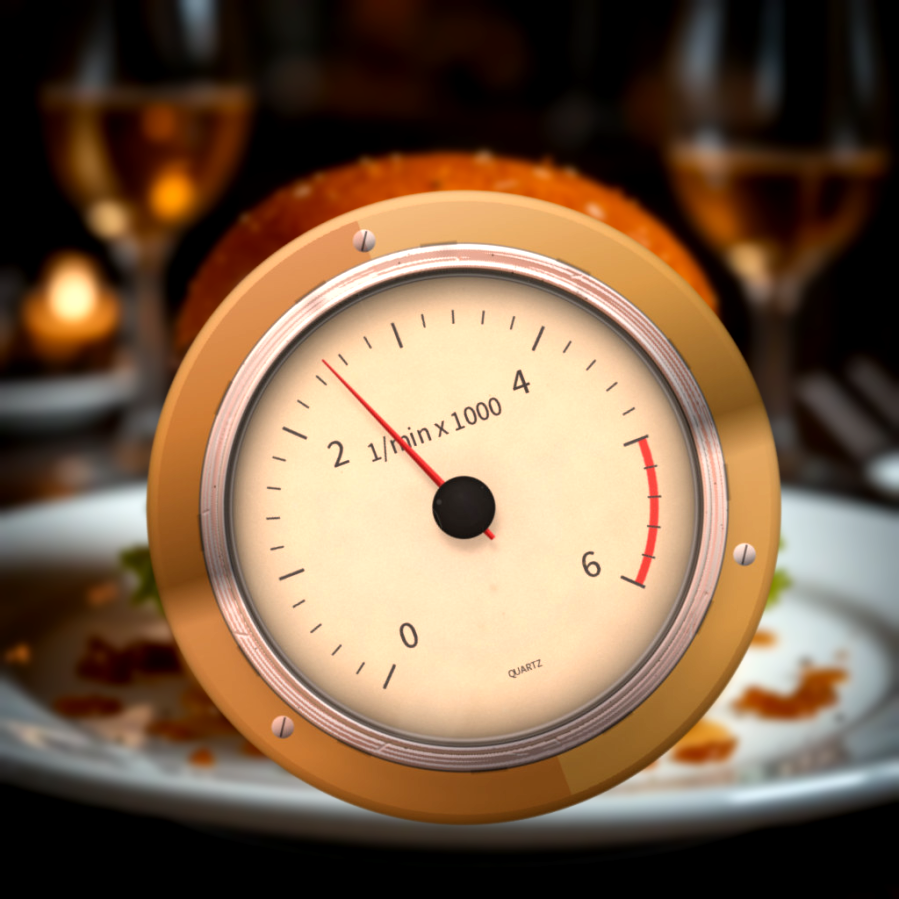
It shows {"value": 2500, "unit": "rpm"}
